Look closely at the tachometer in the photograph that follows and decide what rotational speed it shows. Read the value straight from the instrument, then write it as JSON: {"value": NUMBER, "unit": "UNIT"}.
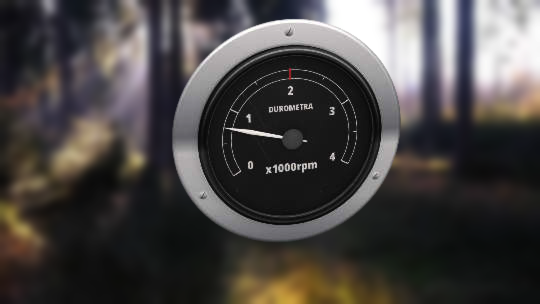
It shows {"value": 750, "unit": "rpm"}
